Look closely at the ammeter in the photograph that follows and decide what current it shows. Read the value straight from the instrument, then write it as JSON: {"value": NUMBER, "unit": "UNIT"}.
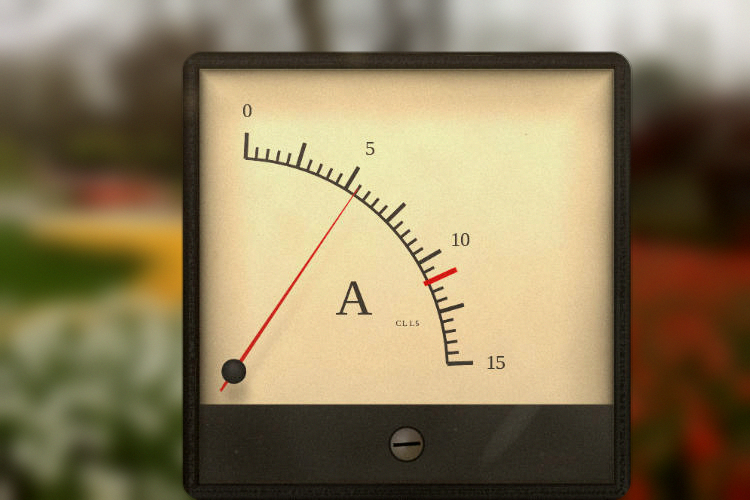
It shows {"value": 5.5, "unit": "A"}
